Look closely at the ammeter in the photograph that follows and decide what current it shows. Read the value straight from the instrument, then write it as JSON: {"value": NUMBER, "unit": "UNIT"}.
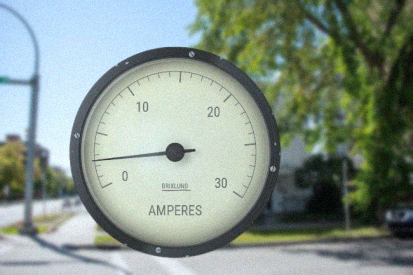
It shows {"value": 2.5, "unit": "A"}
